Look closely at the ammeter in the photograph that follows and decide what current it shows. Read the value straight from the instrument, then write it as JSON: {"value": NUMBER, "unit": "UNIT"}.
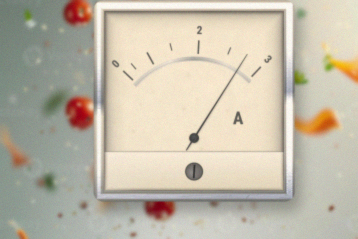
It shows {"value": 2.75, "unit": "A"}
